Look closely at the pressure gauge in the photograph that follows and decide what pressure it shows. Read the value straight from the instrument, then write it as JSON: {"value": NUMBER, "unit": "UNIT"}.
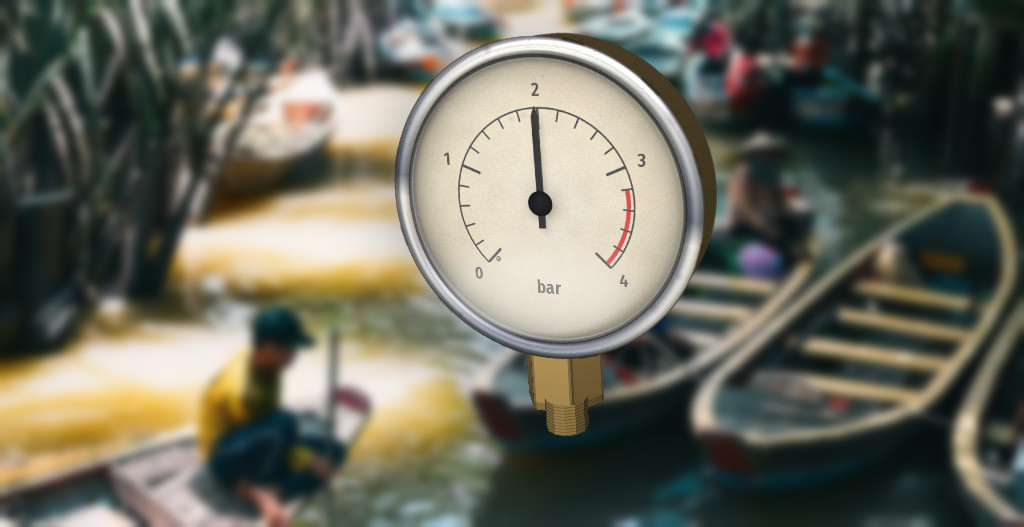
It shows {"value": 2, "unit": "bar"}
